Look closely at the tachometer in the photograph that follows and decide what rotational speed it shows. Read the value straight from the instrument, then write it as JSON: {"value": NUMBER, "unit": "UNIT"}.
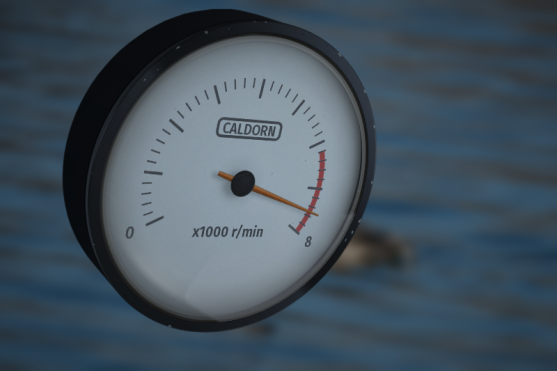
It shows {"value": 7500, "unit": "rpm"}
